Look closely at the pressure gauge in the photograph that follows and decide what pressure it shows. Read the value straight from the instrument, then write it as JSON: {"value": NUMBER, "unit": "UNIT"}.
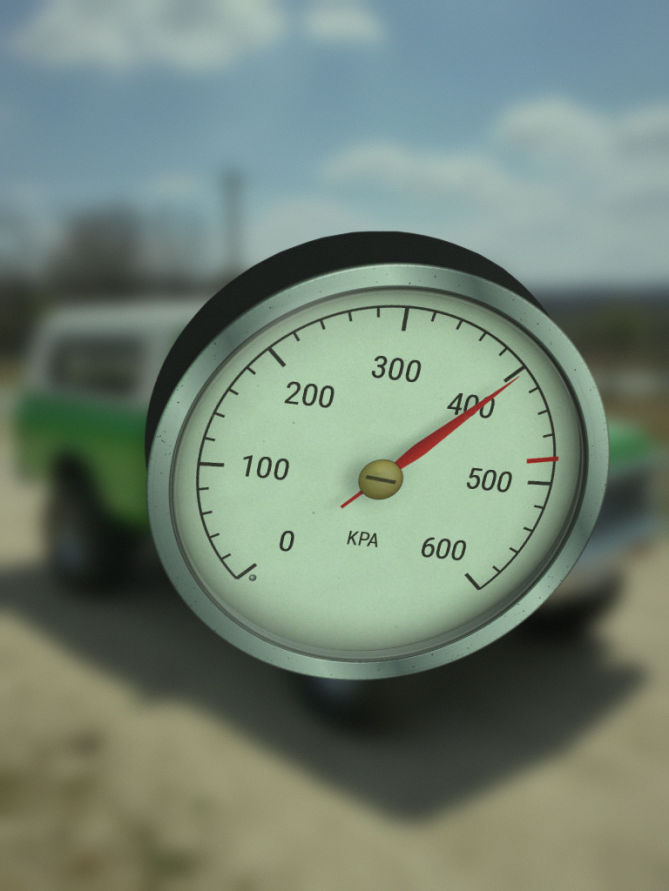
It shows {"value": 400, "unit": "kPa"}
